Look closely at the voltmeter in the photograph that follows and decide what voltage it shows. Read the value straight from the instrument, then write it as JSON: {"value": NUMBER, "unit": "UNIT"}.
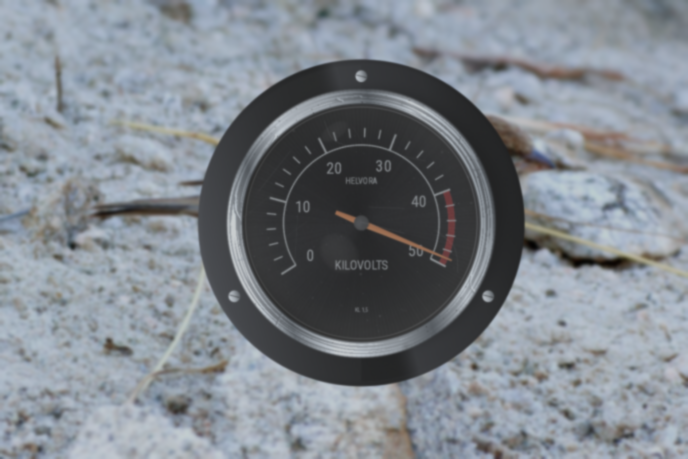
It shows {"value": 49, "unit": "kV"}
